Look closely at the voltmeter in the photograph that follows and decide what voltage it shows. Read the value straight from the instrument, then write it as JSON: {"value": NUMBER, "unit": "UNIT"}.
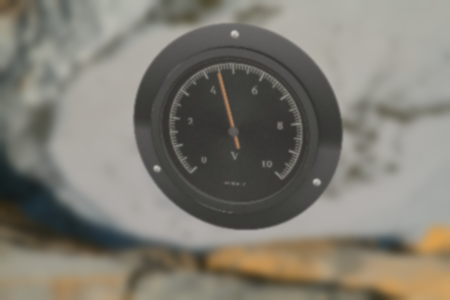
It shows {"value": 4.5, "unit": "V"}
